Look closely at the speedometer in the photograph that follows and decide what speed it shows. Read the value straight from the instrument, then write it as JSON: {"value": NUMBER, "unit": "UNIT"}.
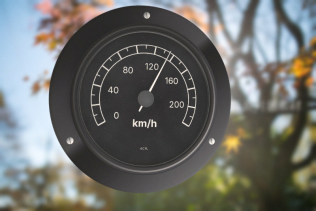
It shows {"value": 135, "unit": "km/h"}
